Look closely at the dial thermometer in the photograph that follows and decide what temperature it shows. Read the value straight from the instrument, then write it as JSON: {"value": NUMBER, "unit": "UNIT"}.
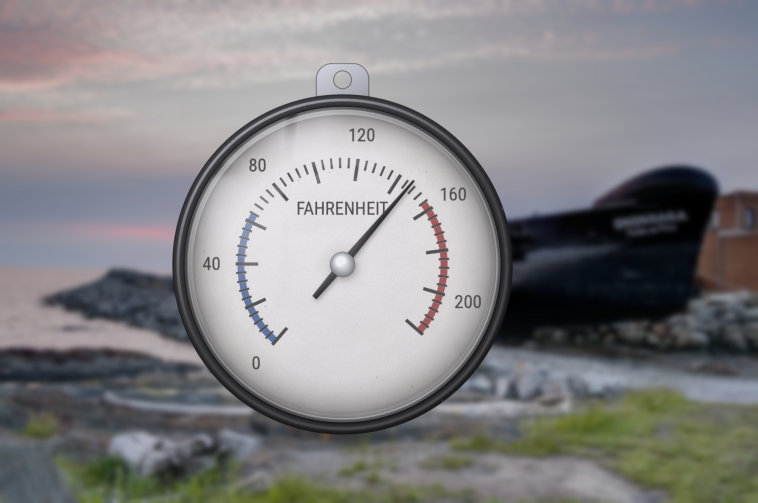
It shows {"value": 146, "unit": "°F"}
